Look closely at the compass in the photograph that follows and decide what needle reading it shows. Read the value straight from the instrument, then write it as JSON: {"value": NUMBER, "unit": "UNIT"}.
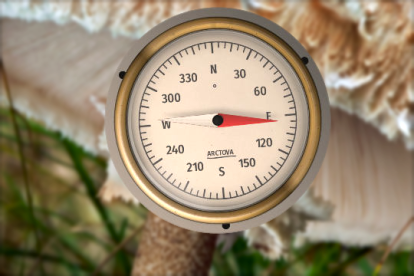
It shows {"value": 95, "unit": "°"}
